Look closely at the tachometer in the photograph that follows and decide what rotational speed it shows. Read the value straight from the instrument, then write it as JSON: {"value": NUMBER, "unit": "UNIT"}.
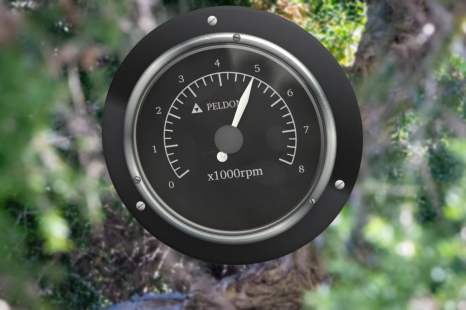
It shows {"value": 5000, "unit": "rpm"}
